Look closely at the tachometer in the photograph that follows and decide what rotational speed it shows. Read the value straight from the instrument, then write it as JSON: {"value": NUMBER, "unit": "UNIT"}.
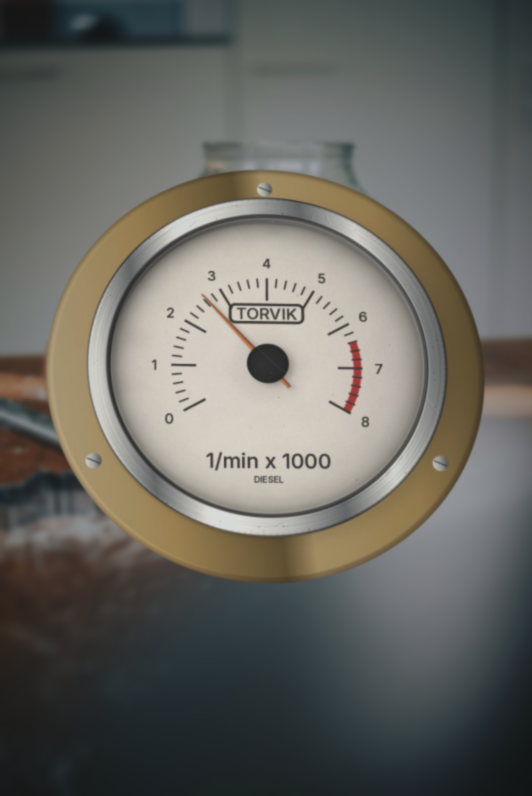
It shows {"value": 2600, "unit": "rpm"}
